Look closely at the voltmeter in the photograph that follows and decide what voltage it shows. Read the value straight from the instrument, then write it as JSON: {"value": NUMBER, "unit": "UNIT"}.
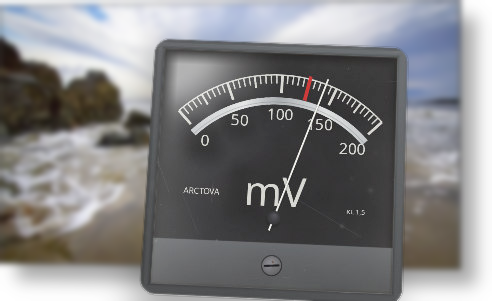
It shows {"value": 140, "unit": "mV"}
